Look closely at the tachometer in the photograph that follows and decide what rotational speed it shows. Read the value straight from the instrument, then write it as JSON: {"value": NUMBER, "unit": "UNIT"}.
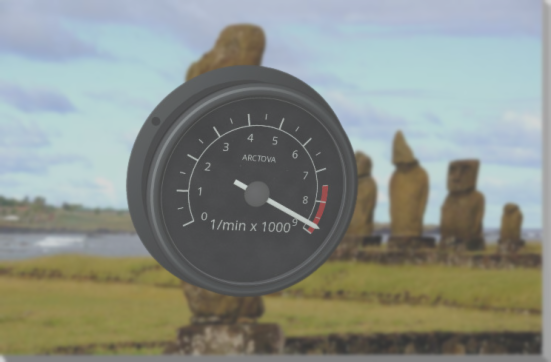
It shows {"value": 8750, "unit": "rpm"}
